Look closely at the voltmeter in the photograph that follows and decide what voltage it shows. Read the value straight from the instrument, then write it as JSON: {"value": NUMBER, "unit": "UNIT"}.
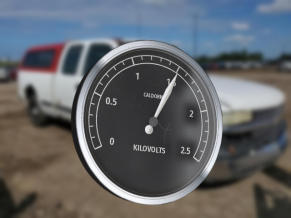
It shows {"value": 1.5, "unit": "kV"}
